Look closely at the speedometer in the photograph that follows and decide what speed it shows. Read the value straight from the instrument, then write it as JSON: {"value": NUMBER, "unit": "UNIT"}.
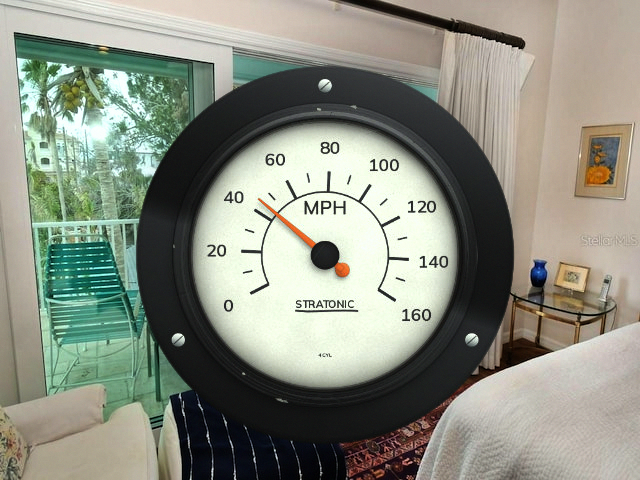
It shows {"value": 45, "unit": "mph"}
